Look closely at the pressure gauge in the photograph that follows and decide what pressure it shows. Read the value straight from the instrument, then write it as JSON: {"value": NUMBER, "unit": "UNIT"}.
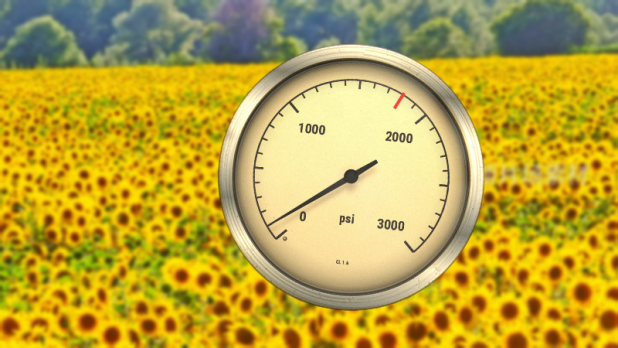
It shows {"value": 100, "unit": "psi"}
